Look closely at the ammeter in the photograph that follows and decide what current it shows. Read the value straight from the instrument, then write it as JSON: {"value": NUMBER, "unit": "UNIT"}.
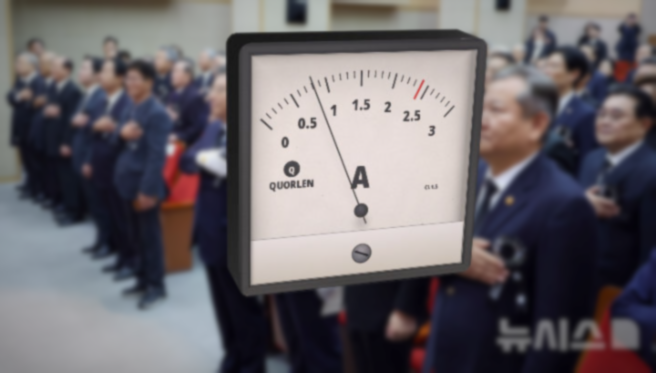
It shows {"value": 0.8, "unit": "A"}
